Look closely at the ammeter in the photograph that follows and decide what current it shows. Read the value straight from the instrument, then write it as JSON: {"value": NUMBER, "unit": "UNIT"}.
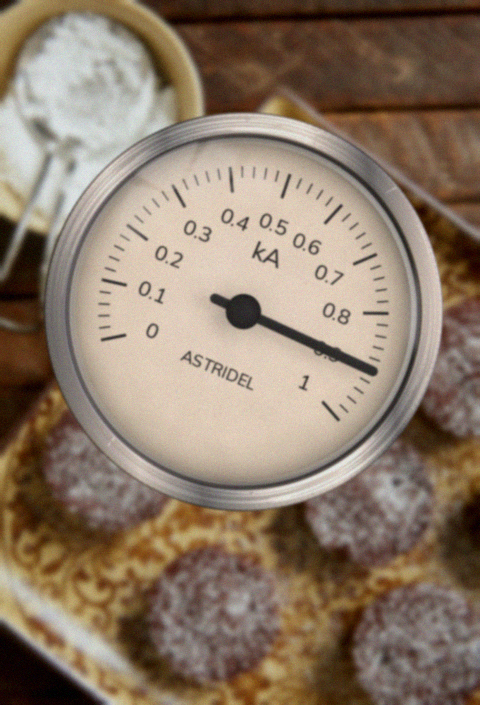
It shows {"value": 0.9, "unit": "kA"}
